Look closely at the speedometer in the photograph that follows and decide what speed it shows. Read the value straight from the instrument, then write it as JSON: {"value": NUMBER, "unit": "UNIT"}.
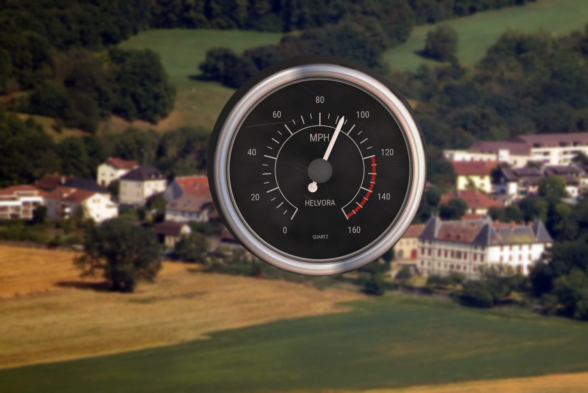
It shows {"value": 92.5, "unit": "mph"}
